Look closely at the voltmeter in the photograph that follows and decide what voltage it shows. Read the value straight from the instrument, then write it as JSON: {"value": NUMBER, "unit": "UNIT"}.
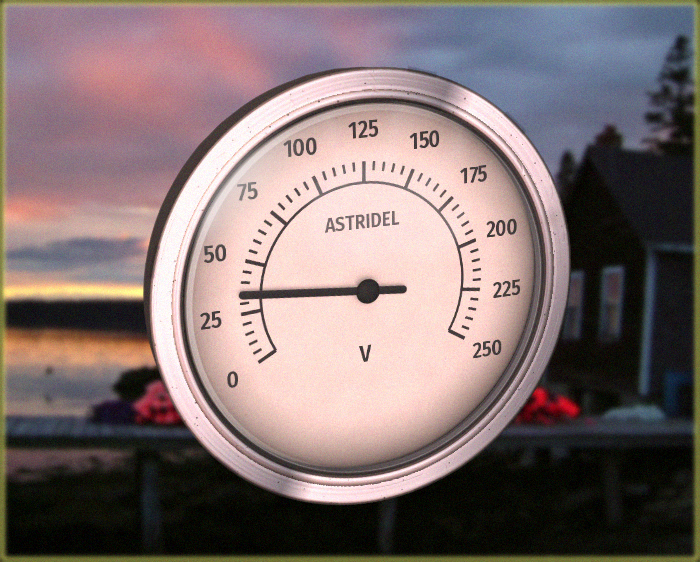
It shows {"value": 35, "unit": "V"}
